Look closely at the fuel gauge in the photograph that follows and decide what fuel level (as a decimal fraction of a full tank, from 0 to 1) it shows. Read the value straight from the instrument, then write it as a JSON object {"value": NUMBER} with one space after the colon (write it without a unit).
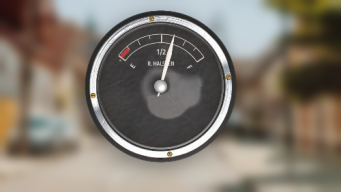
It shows {"value": 0.625}
